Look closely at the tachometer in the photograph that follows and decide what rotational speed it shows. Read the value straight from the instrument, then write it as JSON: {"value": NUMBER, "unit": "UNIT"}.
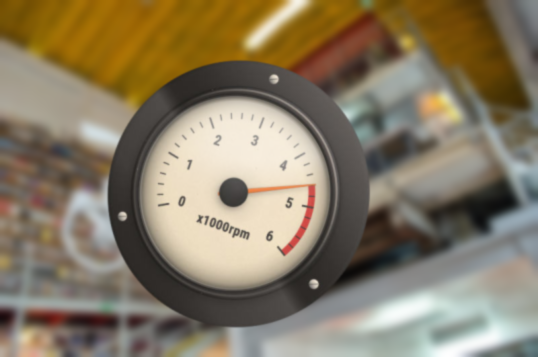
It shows {"value": 4600, "unit": "rpm"}
